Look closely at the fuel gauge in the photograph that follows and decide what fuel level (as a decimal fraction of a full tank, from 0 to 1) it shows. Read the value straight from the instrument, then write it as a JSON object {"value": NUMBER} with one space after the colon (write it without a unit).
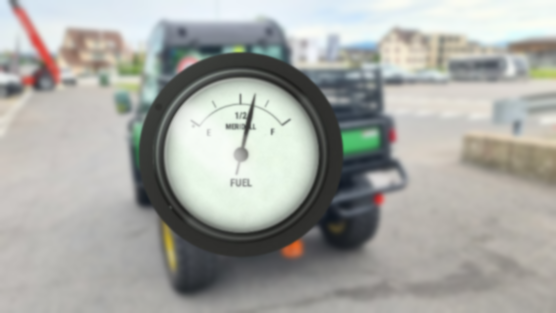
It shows {"value": 0.625}
